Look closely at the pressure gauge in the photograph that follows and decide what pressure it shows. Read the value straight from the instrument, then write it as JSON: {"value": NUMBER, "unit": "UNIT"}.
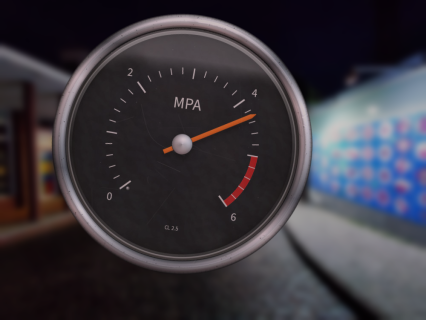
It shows {"value": 4.3, "unit": "MPa"}
